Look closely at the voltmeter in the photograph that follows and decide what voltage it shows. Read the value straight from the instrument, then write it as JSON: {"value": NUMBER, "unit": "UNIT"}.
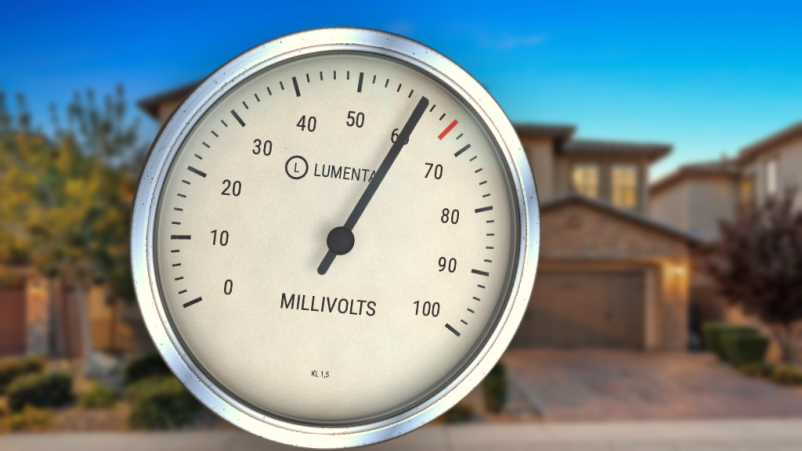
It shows {"value": 60, "unit": "mV"}
